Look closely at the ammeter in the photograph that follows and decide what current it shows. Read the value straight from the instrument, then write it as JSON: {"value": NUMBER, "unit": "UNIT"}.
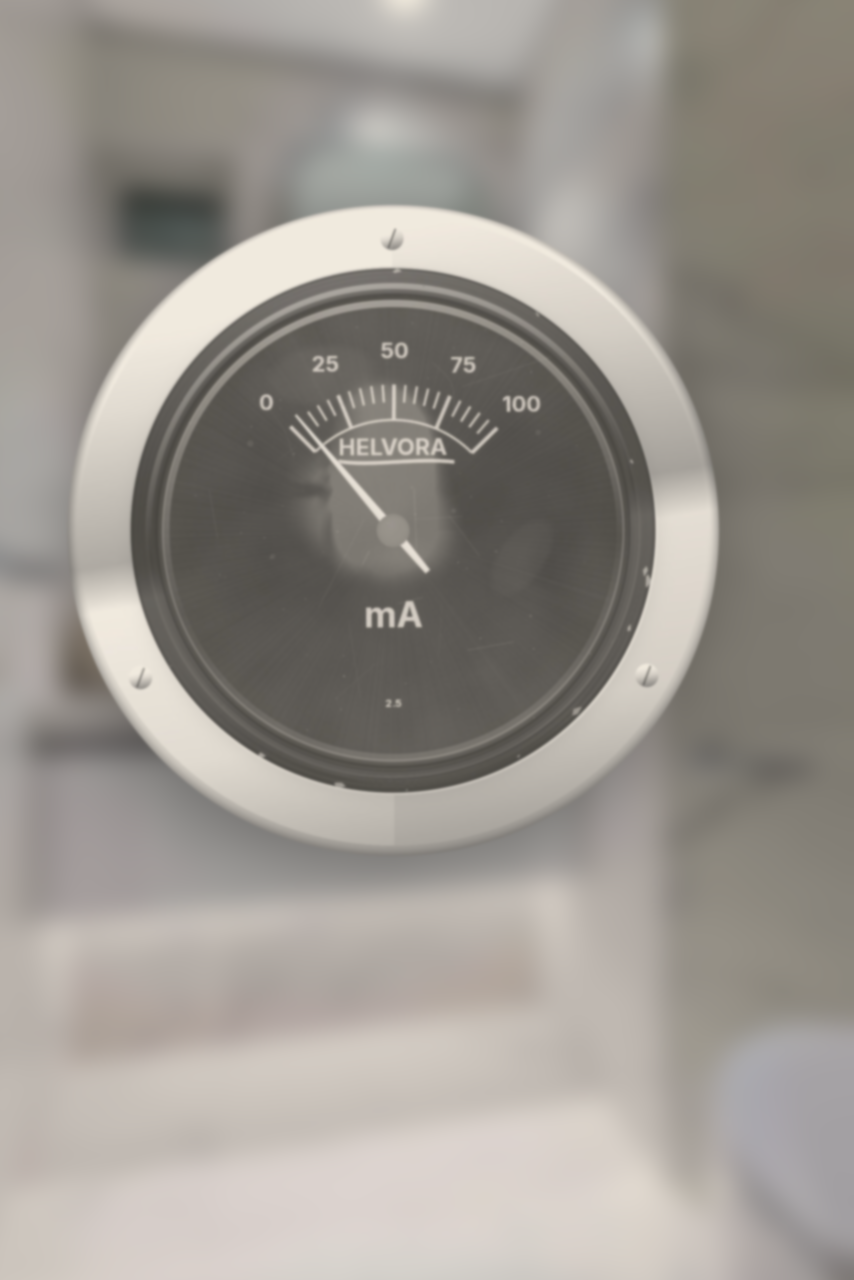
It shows {"value": 5, "unit": "mA"}
